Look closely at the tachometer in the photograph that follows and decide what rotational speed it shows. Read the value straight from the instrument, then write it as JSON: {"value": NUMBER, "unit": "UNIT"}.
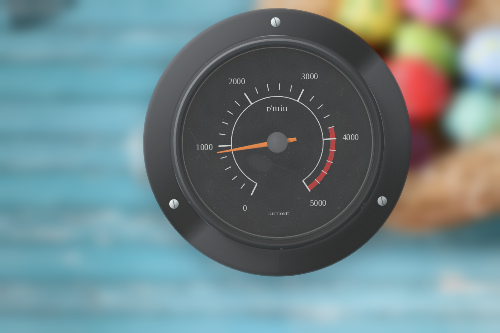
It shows {"value": 900, "unit": "rpm"}
